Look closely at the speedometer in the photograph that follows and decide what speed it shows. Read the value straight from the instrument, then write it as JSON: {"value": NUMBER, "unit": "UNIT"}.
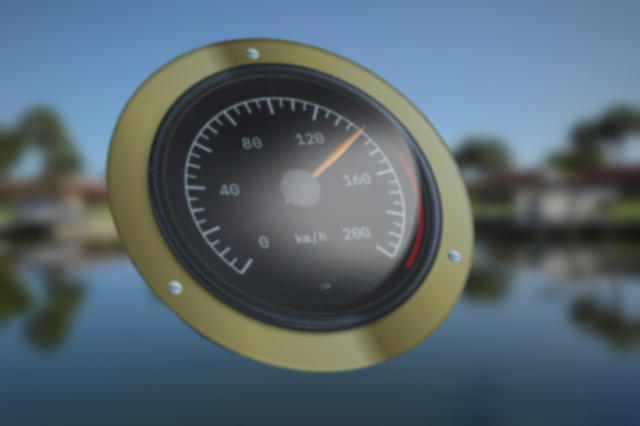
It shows {"value": 140, "unit": "km/h"}
